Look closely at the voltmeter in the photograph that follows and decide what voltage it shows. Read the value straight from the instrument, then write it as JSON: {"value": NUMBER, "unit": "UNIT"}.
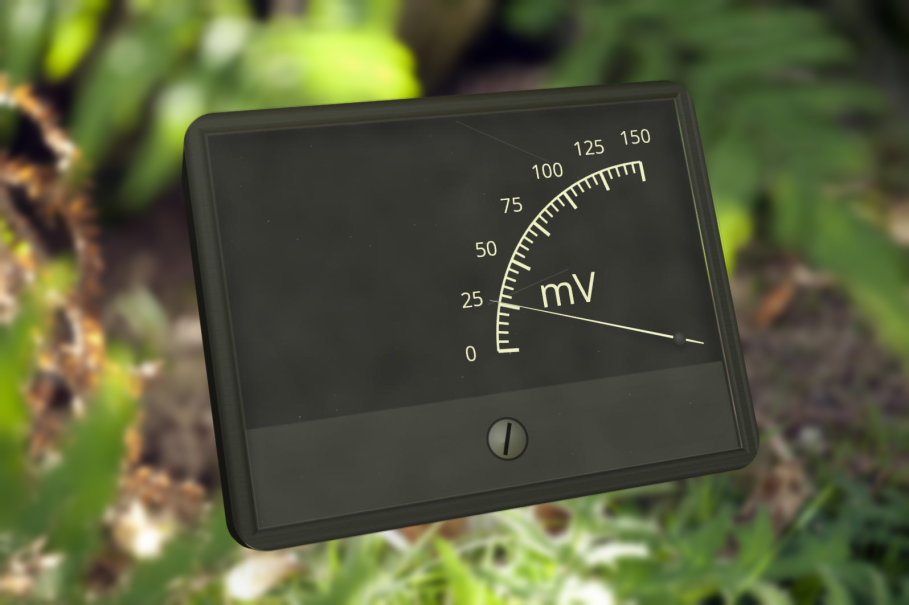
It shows {"value": 25, "unit": "mV"}
